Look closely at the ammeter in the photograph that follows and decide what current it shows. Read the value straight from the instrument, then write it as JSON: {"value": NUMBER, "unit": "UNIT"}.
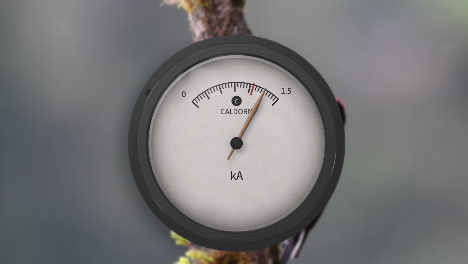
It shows {"value": 1.25, "unit": "kA"}
